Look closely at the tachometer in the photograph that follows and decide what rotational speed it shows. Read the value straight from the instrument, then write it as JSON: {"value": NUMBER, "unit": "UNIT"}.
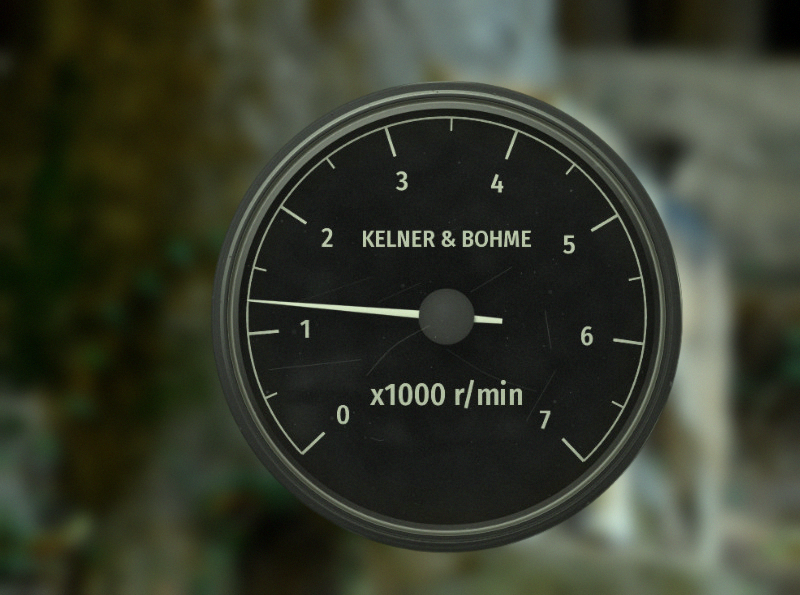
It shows {"value": 1250, "unit": "rpm"}
